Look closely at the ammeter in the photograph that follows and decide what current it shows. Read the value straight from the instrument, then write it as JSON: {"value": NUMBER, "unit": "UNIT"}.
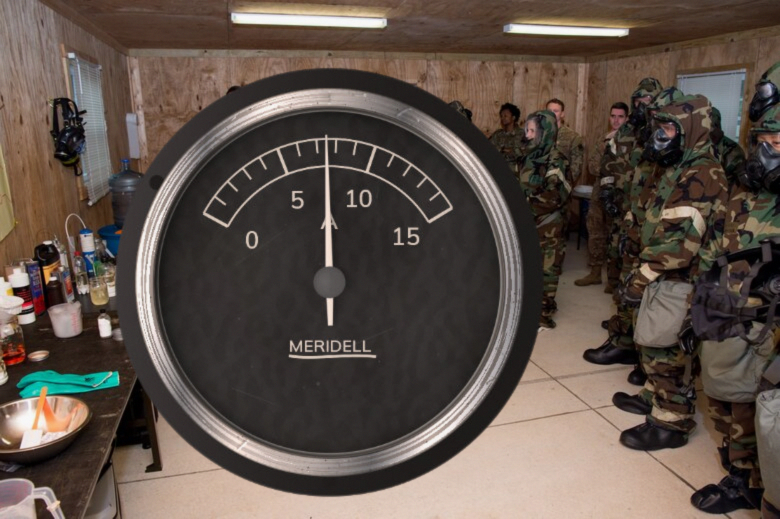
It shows {"value": 7.5, "unit": "A"}
